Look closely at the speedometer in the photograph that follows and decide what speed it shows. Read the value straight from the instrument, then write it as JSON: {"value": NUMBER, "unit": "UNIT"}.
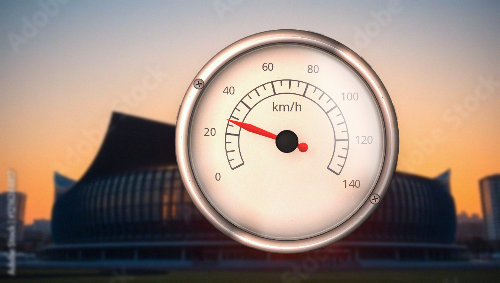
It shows {"value": 27.5, "unit": "km/h"}
